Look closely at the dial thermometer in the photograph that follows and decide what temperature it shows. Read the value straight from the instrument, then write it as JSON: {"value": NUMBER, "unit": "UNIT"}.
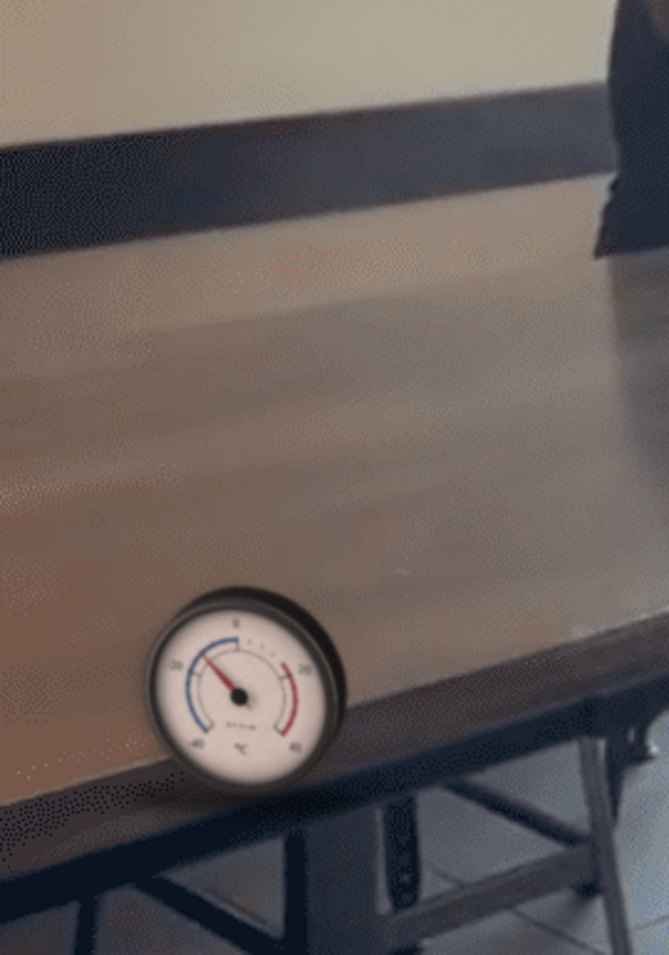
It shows {"value": -12, "unit": "°C"}
